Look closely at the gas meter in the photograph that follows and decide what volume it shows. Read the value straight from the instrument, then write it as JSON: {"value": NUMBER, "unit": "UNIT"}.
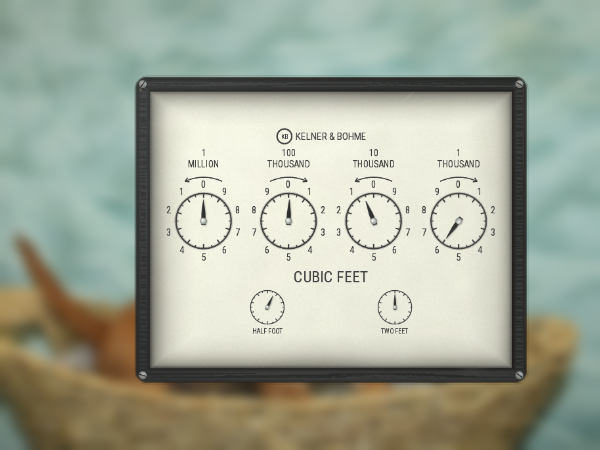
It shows {"value": 600, "unit": "ft³"}
